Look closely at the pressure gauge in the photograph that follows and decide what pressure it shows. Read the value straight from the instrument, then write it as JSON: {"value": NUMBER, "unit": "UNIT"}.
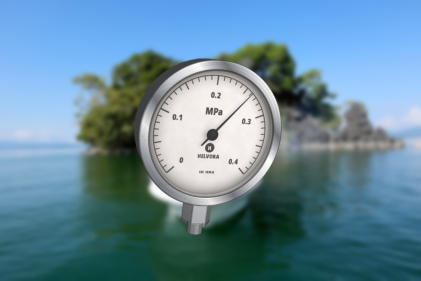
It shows {"value": 0.26, "unit": "MPa"}
